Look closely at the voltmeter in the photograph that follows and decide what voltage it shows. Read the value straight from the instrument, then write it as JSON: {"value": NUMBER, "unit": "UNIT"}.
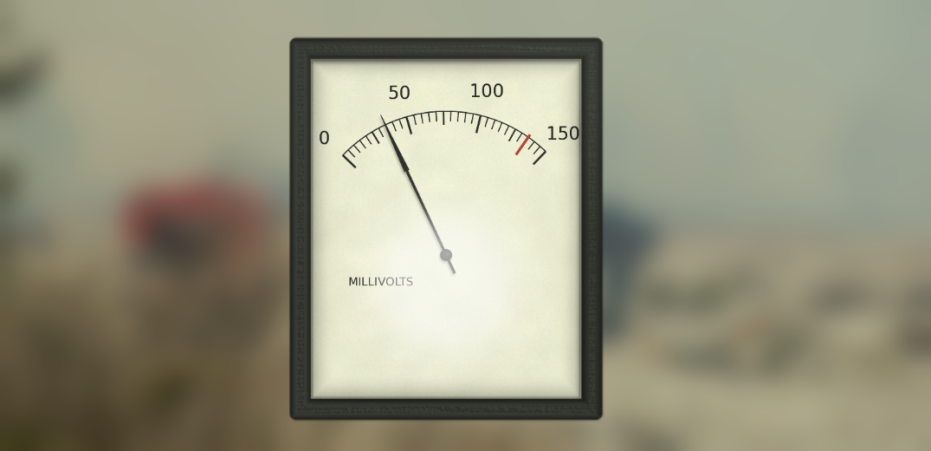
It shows {"value": 35, "unit": "mV"}
